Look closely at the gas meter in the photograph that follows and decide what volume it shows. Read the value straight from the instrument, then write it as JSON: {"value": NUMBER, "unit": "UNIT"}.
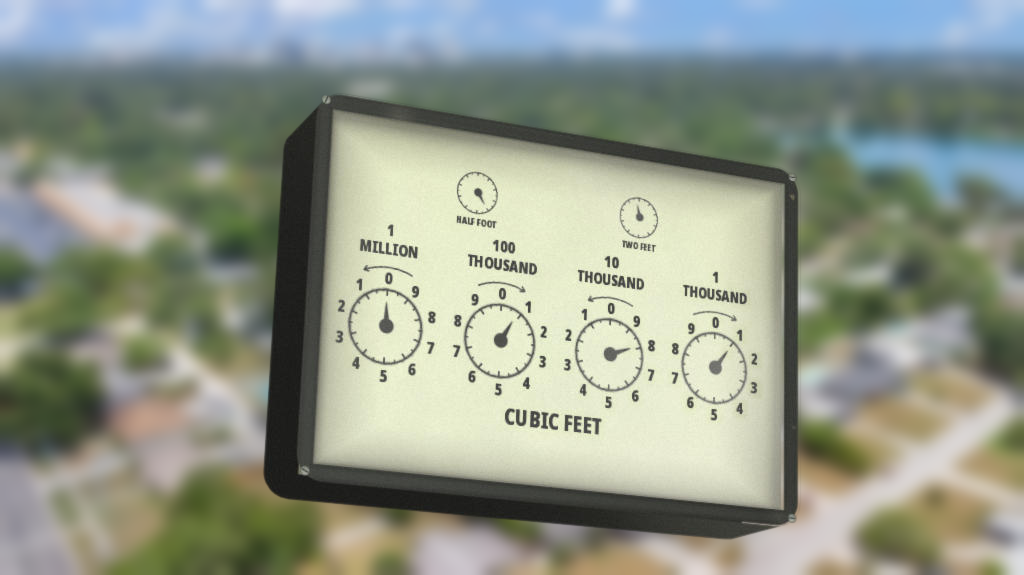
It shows {"value": 8100, "unit": "ft³"}
